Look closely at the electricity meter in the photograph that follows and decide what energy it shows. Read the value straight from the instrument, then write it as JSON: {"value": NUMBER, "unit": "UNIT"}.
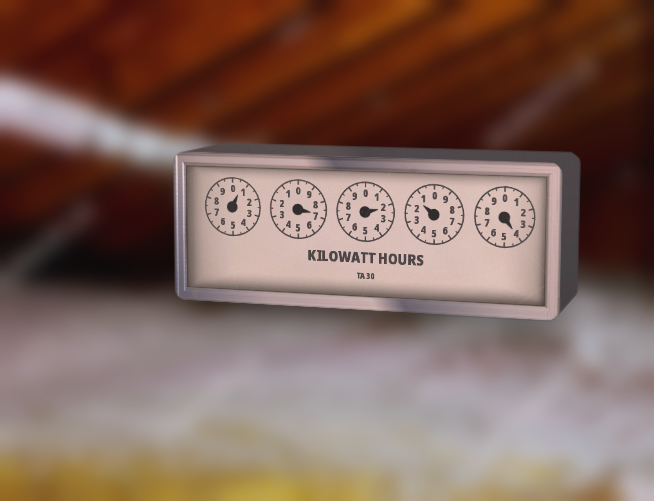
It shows {"value": 7214, "unit": "kWh"}
